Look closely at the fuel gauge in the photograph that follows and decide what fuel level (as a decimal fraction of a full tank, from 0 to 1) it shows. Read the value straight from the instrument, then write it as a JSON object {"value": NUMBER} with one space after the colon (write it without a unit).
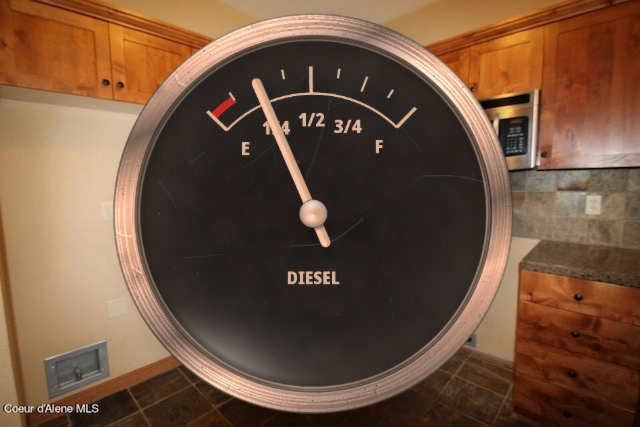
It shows {"value": 0.25}
